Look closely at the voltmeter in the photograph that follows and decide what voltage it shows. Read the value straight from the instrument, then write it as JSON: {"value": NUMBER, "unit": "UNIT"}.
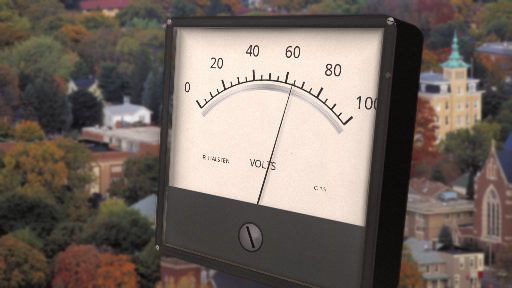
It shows {"value": 65, "unit": "V"}
